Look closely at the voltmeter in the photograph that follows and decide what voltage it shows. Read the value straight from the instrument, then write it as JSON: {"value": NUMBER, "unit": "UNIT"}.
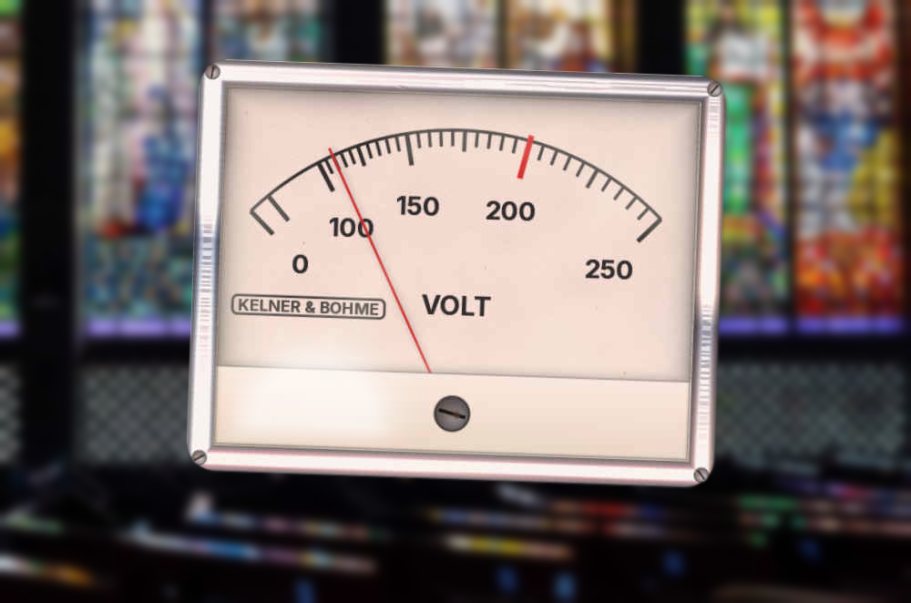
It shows {"value": 110, "unit": "V"}
